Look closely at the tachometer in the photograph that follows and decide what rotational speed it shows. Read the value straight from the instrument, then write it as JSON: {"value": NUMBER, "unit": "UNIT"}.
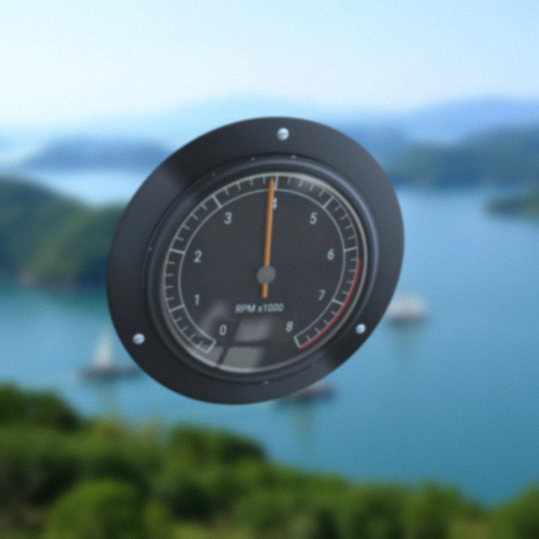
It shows {"value": 3900, "unit": "rpm"}
